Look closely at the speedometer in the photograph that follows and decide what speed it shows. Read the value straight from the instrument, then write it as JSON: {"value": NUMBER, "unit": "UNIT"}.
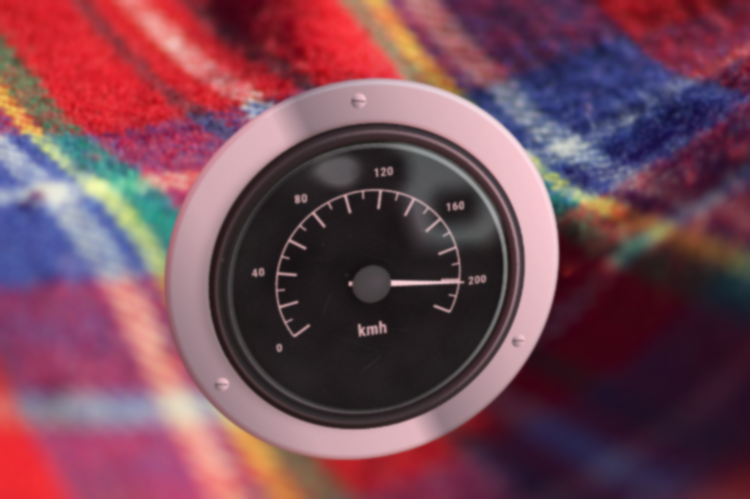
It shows {"value": 200, "unit": "km/h"}
